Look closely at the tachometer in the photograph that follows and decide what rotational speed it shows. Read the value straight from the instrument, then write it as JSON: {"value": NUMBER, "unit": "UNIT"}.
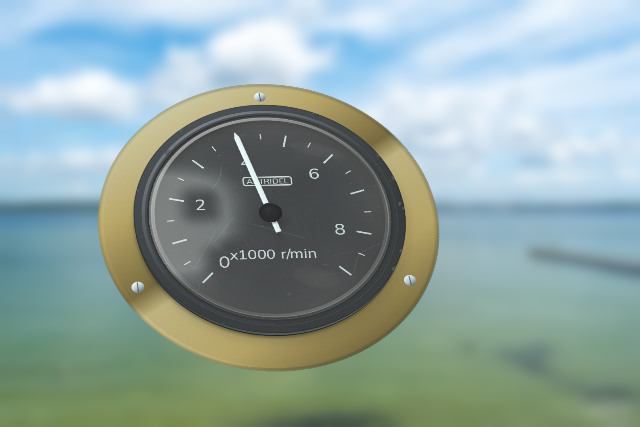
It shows {"value": 4000, "unit": "rpm"}
